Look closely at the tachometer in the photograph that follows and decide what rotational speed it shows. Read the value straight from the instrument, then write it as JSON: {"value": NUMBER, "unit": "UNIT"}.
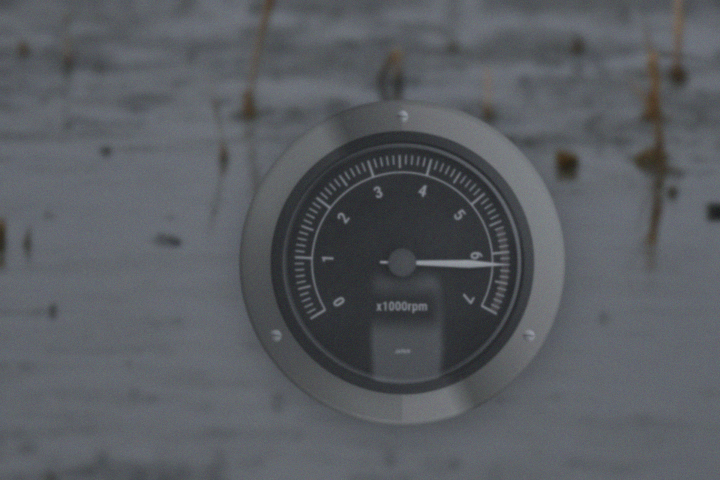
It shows {"value": 6200, "unit": "rpm"}
